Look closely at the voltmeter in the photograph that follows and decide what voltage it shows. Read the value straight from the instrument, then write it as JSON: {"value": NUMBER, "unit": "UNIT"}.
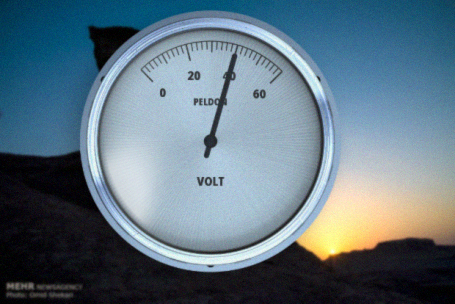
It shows {"value": 40, "unit": "V"}
